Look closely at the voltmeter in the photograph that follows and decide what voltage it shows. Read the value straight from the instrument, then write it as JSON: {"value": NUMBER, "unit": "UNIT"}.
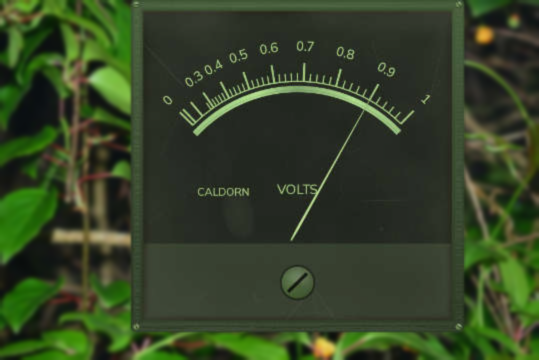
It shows {"value": 0.9, "unit": "V"}
